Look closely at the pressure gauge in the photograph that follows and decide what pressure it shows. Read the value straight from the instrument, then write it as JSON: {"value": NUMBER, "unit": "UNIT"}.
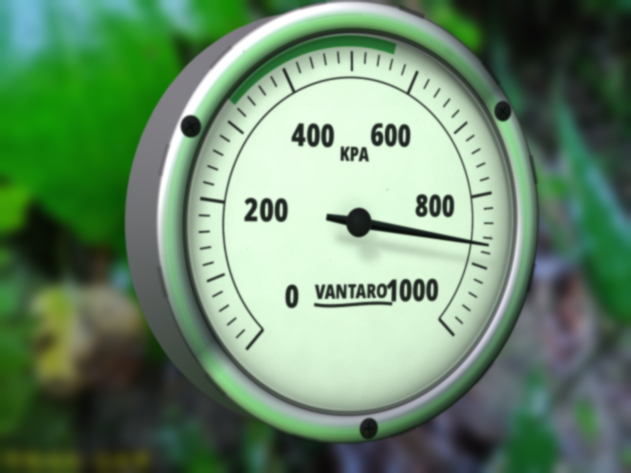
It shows {"value": 870, "unit": "kPa"}
